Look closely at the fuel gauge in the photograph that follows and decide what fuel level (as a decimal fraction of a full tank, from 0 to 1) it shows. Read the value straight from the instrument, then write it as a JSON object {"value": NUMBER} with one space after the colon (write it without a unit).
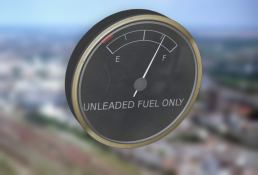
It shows {"value": 0.75}
